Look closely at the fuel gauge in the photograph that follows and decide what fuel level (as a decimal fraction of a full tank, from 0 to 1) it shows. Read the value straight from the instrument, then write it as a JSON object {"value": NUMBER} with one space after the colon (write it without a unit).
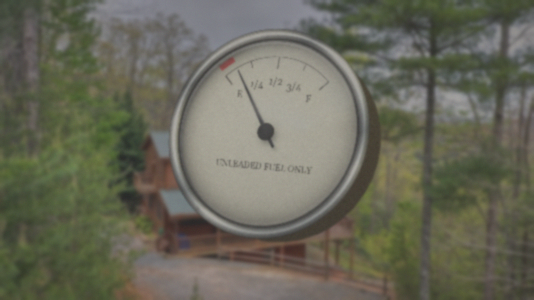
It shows {"value": 0.125}
